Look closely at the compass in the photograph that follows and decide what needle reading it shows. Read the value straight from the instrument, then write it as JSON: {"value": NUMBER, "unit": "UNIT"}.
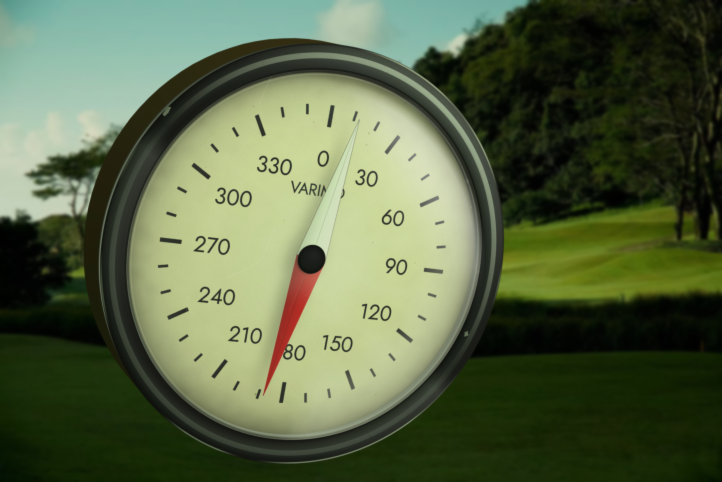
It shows {"value": 190, "unit": "°"}
